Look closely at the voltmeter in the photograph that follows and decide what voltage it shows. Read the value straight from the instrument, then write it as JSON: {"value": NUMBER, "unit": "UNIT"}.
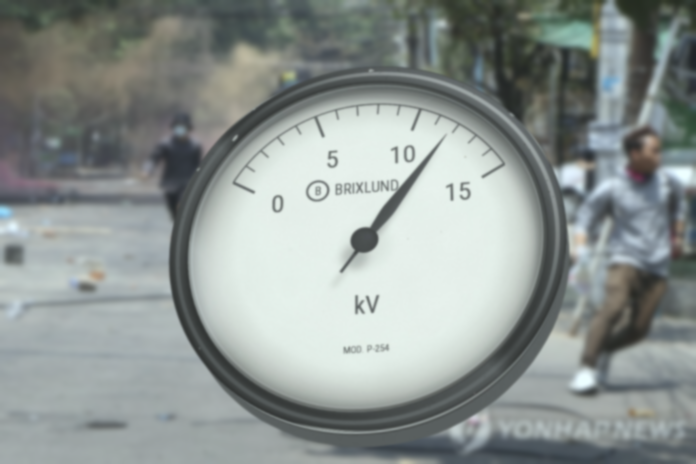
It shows {"value": 12, "unit": "kV"}
